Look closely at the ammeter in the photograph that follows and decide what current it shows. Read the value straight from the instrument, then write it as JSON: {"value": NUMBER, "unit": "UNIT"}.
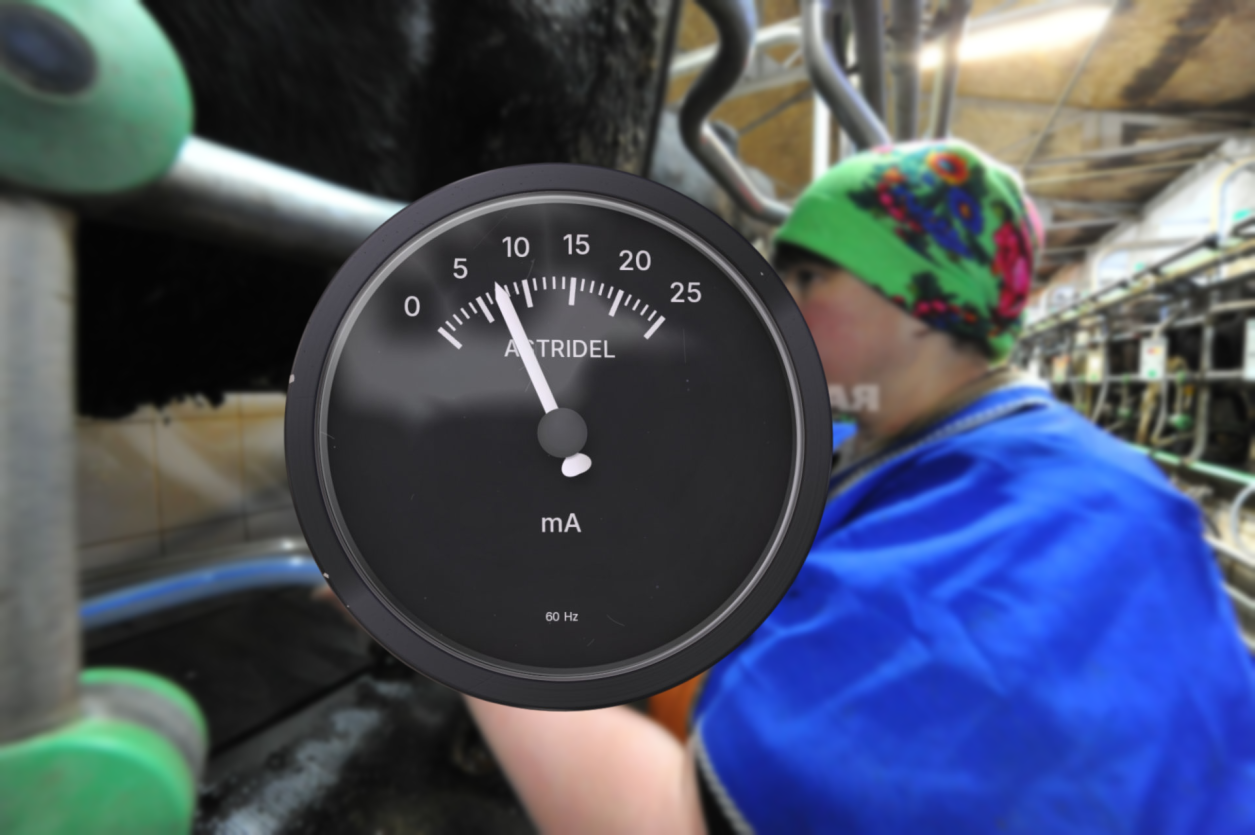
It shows {"value": 7, "unit": "mA"}
